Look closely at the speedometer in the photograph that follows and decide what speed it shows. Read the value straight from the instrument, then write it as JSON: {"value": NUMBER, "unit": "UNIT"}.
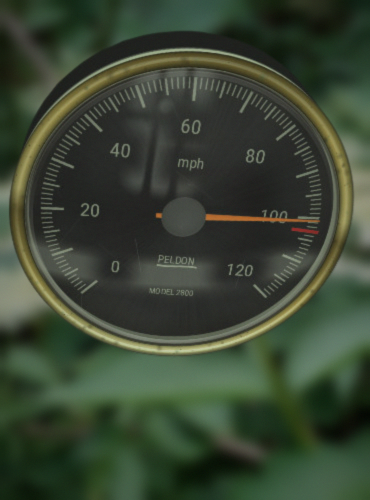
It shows {"value": 100, "unit": "mph"}
